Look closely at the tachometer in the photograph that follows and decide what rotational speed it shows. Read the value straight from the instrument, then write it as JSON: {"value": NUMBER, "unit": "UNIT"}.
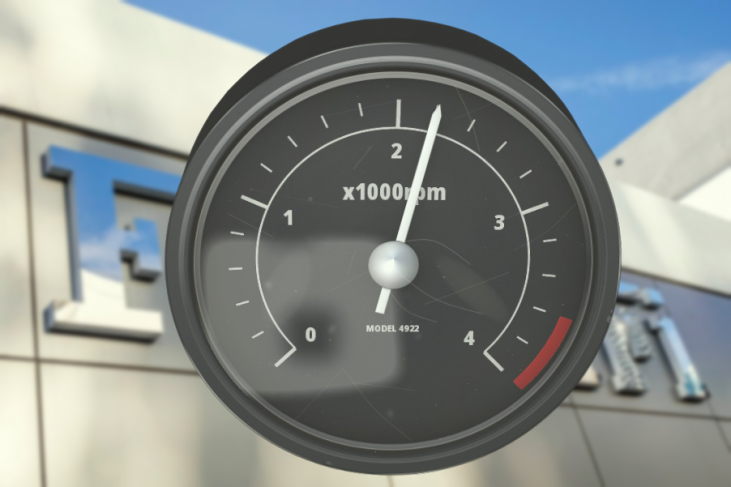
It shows {"value": 2200, "unit": "rpm"}
